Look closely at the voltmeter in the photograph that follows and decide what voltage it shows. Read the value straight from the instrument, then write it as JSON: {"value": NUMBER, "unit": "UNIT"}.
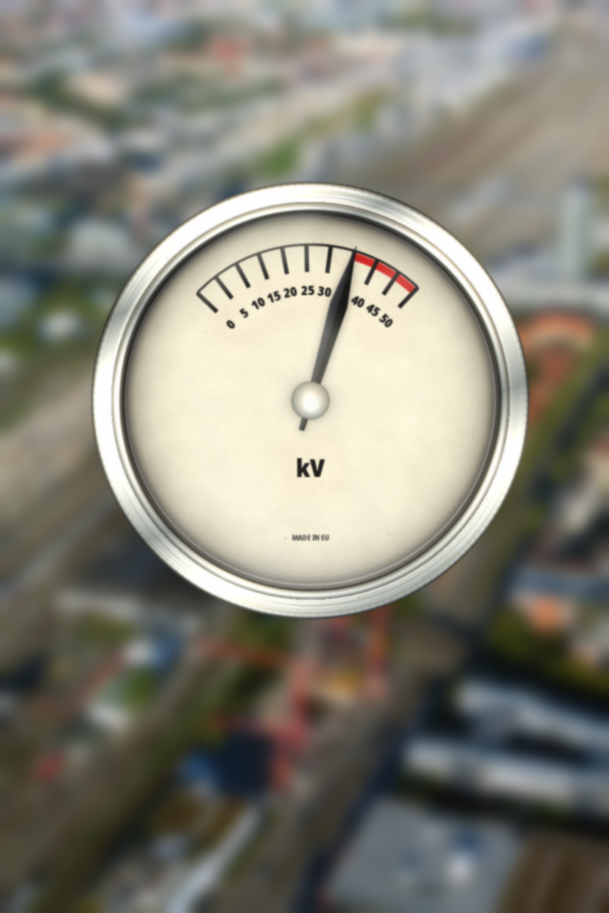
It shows {"value": 35, "unit": "kV"}
